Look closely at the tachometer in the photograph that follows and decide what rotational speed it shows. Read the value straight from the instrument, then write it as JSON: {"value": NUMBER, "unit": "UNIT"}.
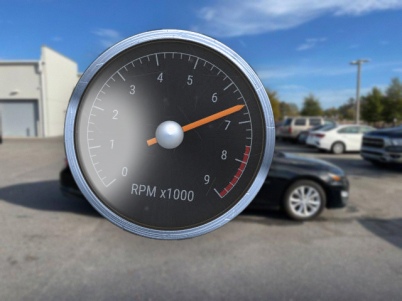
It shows {"value": 6600, "unit": "rpm"}
